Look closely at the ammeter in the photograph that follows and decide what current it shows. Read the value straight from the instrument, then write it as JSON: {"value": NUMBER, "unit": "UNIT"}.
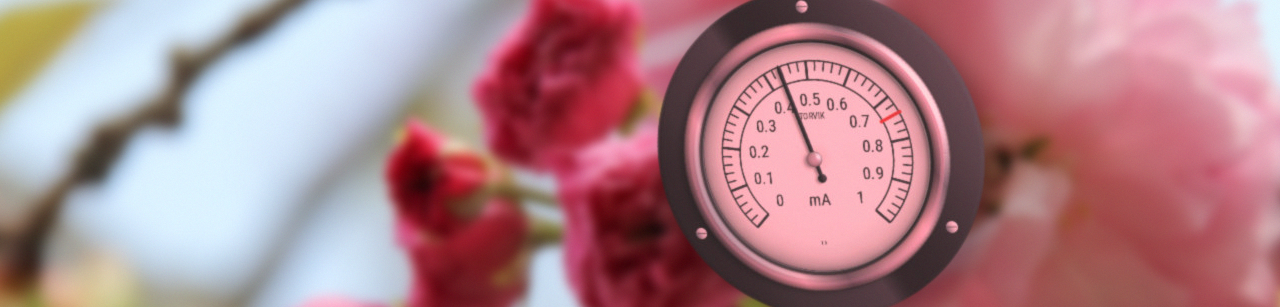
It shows {"value": 0.44, "unit": "mA"}
